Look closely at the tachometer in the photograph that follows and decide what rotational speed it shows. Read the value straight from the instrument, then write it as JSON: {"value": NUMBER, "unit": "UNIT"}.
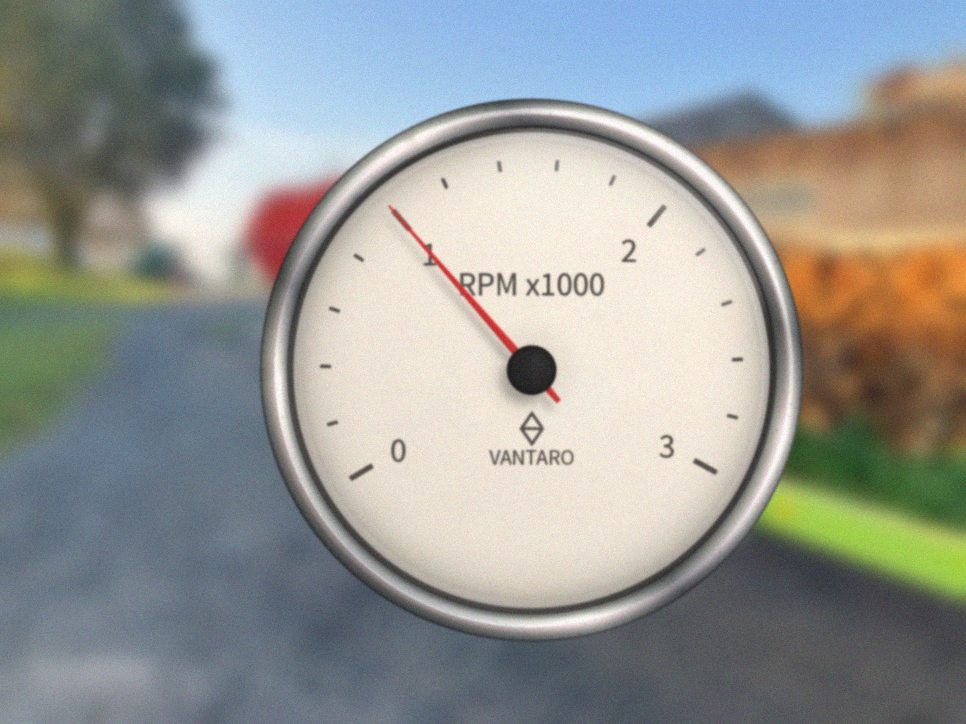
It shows {"value": 1000, "unit": "rpm"}
